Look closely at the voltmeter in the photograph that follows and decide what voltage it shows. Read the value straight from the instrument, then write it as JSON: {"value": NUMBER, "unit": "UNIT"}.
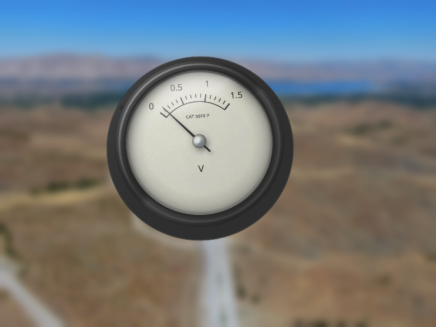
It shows {"value": 0.1, "unit": "V"}
